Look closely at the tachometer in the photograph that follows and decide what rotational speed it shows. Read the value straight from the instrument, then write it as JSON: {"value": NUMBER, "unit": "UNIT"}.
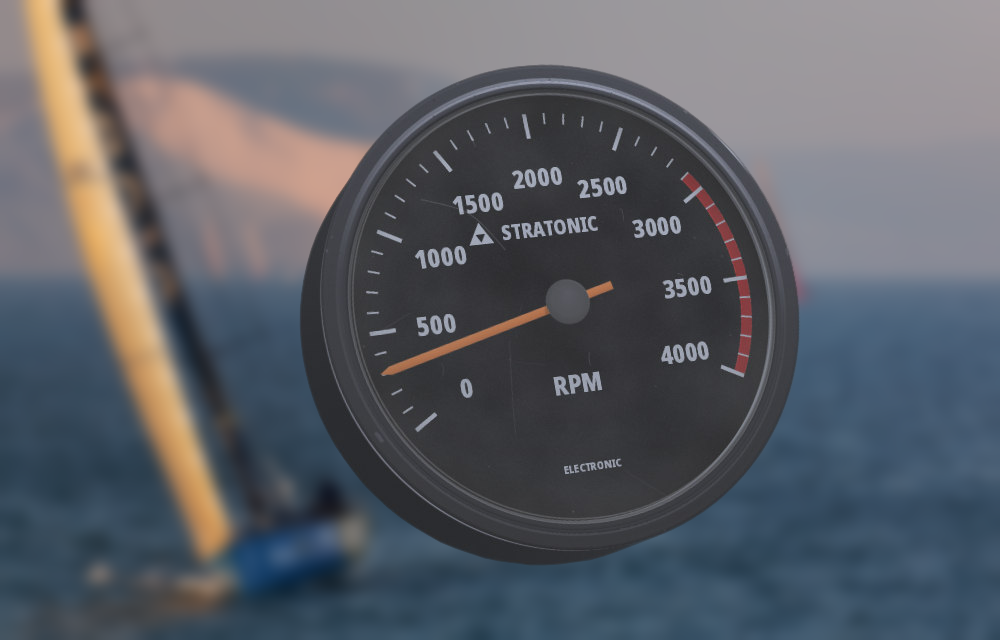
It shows {"value": 300, "unit": "rpm"}
